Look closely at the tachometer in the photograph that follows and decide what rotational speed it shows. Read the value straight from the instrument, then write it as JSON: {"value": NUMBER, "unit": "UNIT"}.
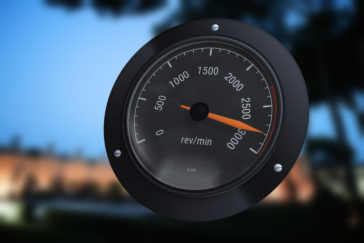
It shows {"value": 2800, "unit": "rpm"}
